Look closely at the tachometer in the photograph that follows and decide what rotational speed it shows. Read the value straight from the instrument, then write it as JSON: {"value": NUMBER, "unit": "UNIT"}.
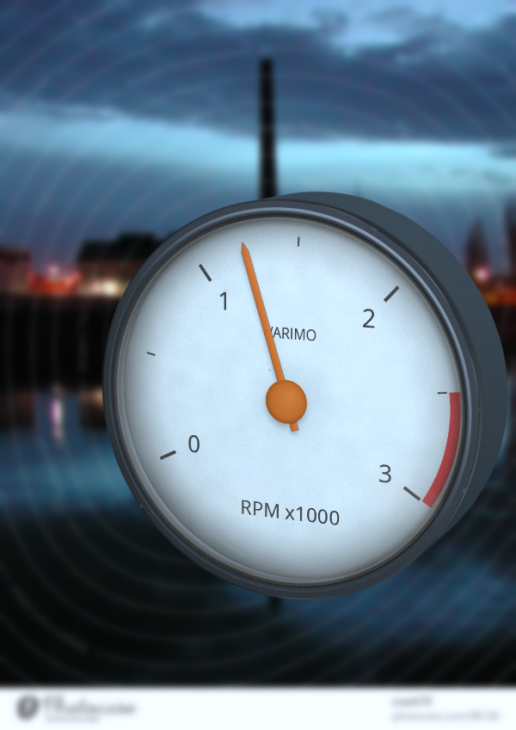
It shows {"value": 1250, "unit": "rpm"}
